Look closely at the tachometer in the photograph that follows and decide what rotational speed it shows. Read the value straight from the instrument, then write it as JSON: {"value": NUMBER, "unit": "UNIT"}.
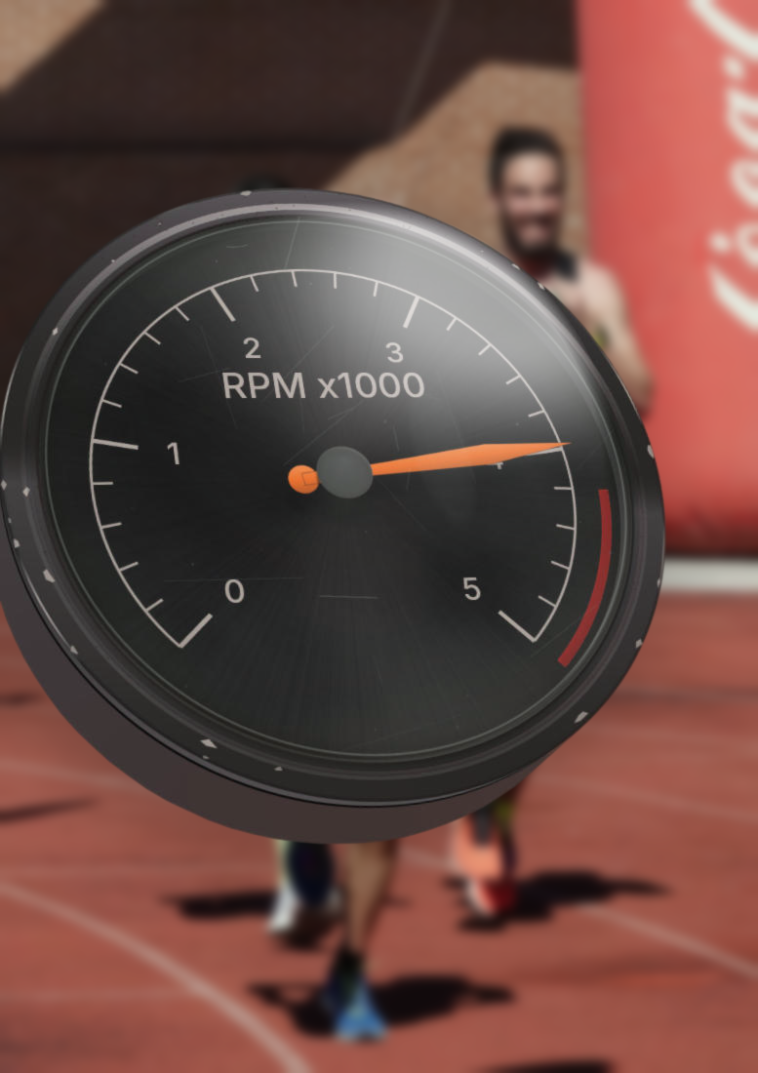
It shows {"value": 4000, "unit": "rpm"}
